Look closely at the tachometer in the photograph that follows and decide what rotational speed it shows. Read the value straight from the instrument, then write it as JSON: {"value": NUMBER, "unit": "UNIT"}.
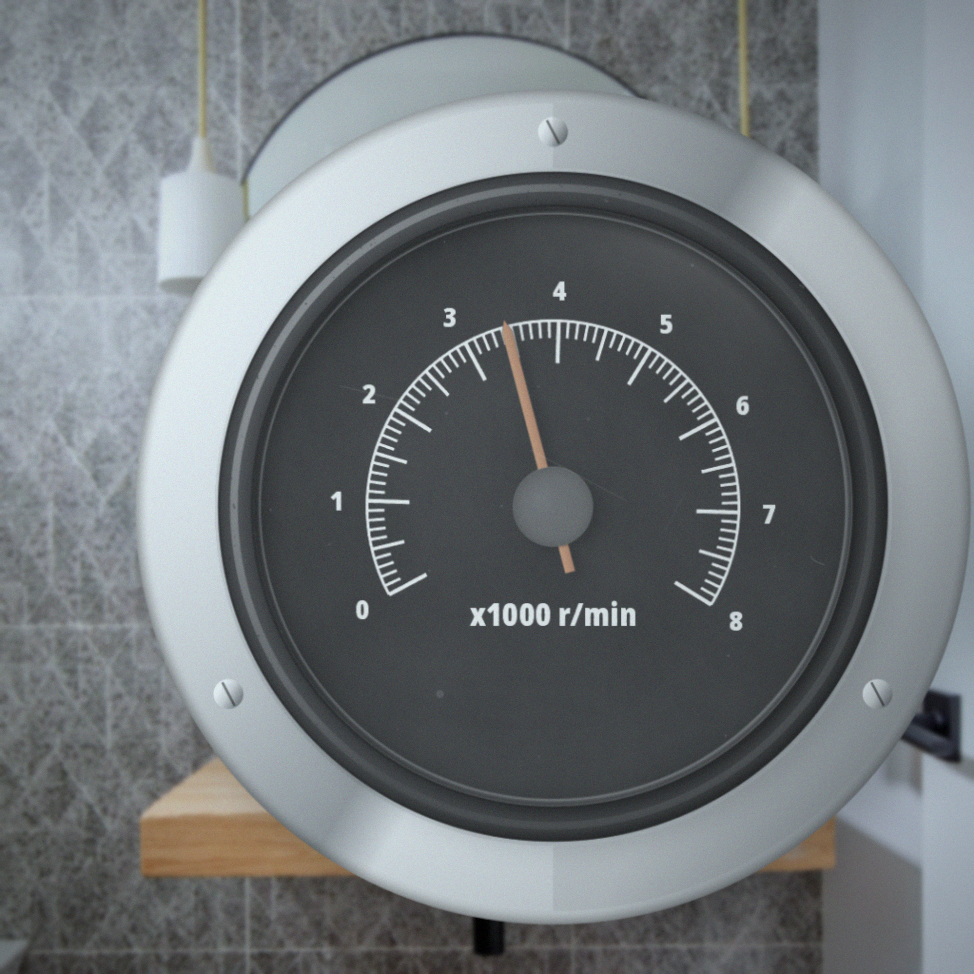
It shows {"value": 3450, "unit": "rpm"}
